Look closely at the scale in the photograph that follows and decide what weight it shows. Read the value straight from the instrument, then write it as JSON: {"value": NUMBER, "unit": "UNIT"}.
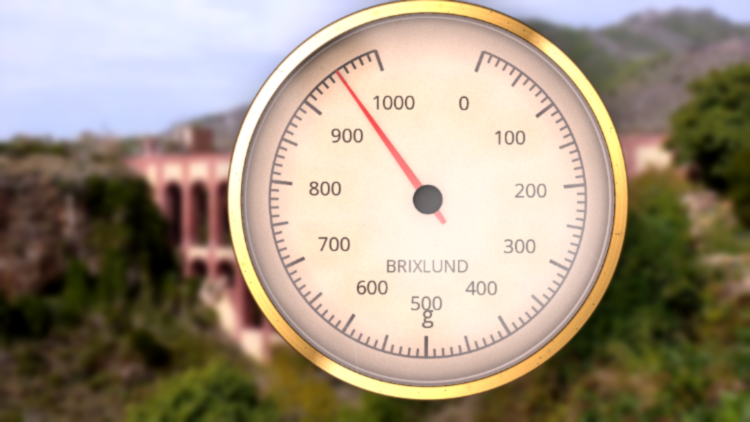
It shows {"value": 950, "unit": "g"}
